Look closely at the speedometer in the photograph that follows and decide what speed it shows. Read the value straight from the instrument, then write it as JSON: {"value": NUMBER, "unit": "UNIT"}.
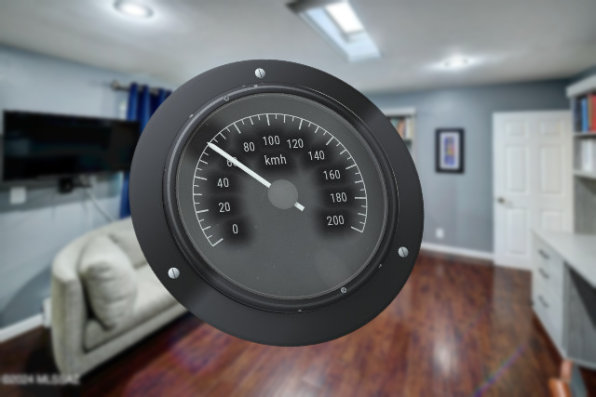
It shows {"value": 60, "unit": "km/h"}
